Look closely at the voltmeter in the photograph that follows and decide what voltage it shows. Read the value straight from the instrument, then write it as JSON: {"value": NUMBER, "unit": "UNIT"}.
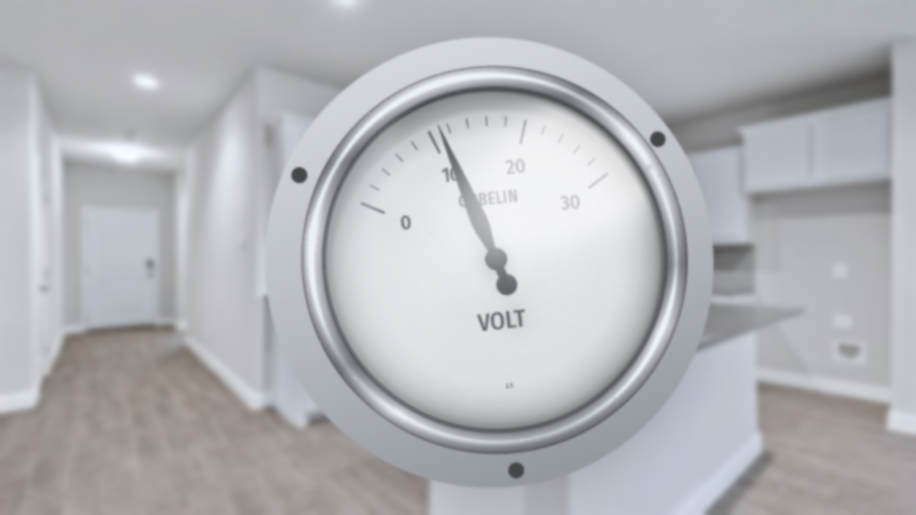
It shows {"value": 11, "unit": "V"}
